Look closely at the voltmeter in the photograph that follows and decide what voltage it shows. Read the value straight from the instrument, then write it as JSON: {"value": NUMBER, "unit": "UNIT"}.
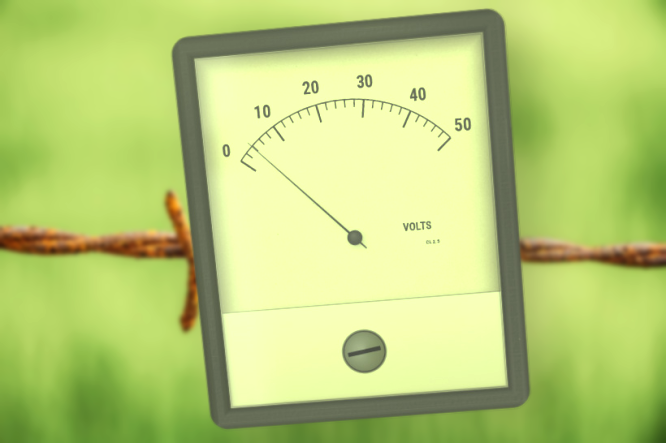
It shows {"value": 4, "unit": "V"}
